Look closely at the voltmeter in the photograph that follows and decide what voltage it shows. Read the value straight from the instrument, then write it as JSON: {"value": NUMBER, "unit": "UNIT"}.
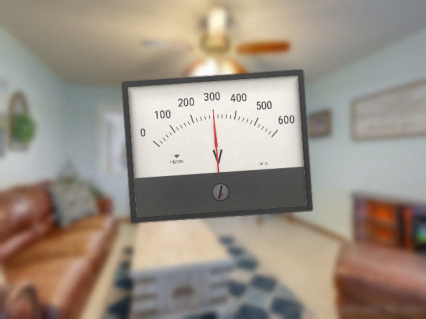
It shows {"value": 300, "unit": "V"}
